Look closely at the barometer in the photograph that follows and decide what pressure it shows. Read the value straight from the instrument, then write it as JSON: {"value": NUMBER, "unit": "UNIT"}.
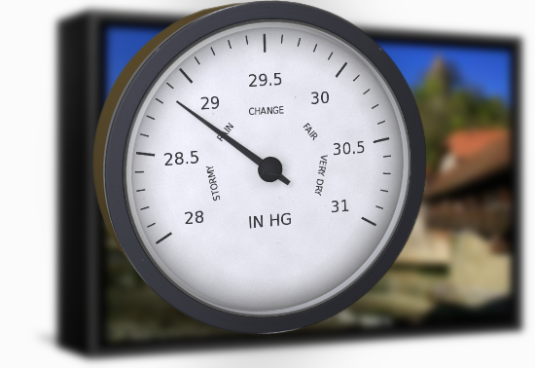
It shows {"value": 28.85, "unit": "inHg"}
